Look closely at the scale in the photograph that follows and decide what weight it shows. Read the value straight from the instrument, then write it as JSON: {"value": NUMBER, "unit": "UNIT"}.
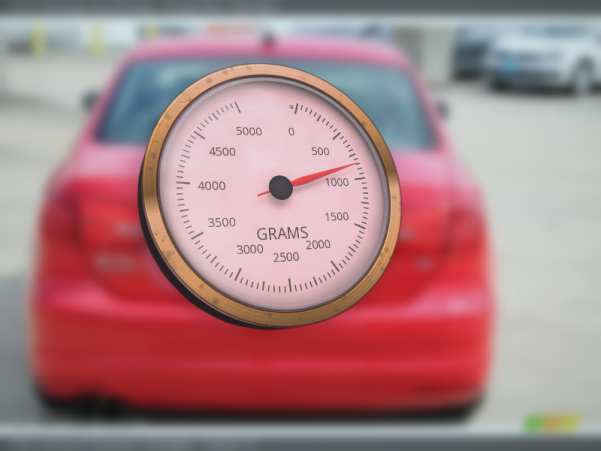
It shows {"value": 850, "unit": "g"}
